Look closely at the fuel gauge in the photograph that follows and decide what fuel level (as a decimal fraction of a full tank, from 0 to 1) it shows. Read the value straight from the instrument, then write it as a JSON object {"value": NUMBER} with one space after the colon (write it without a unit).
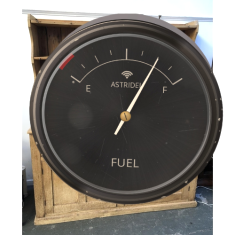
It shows {"value": 0.75}
